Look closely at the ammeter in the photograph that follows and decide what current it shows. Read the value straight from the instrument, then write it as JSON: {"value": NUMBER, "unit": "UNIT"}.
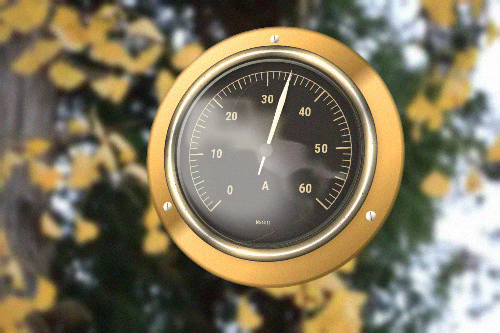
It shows {"value": 34, "unit": "A"}
